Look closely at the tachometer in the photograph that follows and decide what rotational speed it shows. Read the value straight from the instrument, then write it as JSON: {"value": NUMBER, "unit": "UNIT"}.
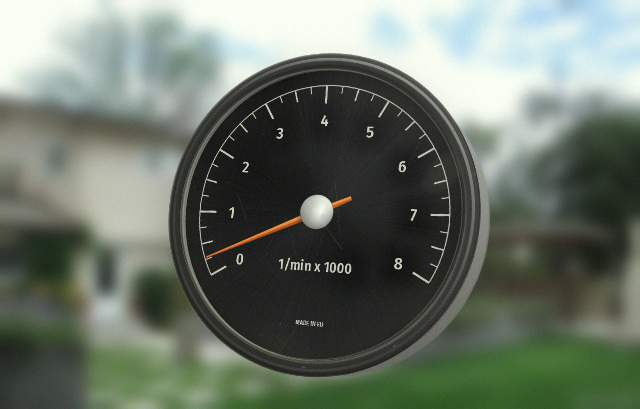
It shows {"value": 250, "unit": "rpm"}
